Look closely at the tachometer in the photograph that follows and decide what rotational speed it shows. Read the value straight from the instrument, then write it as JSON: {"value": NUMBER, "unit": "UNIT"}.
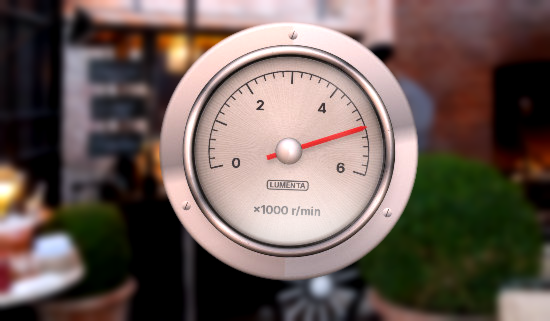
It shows {"value": 5000, "unit": "rpm"}
